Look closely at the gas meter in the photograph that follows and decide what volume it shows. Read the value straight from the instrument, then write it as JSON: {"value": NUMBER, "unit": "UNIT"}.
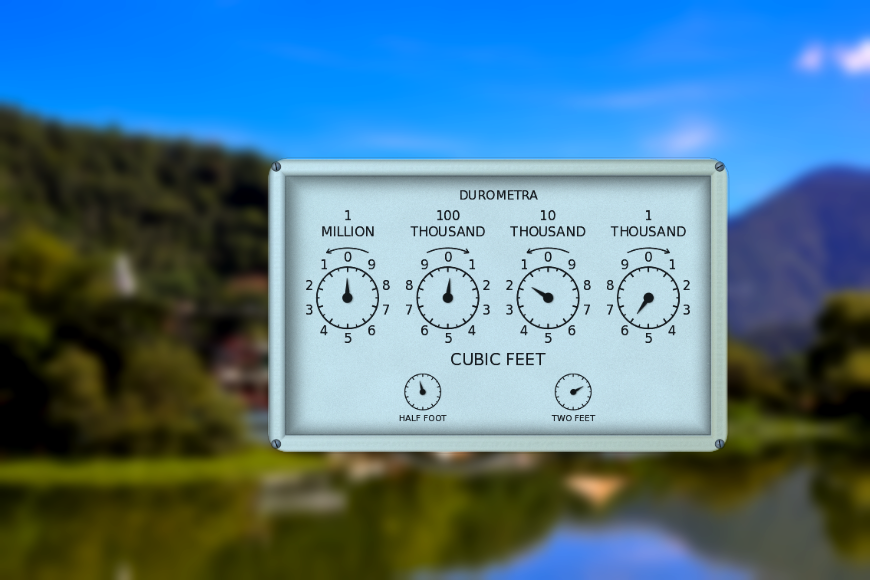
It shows {"value": 1600, "unit": "ft³"}
